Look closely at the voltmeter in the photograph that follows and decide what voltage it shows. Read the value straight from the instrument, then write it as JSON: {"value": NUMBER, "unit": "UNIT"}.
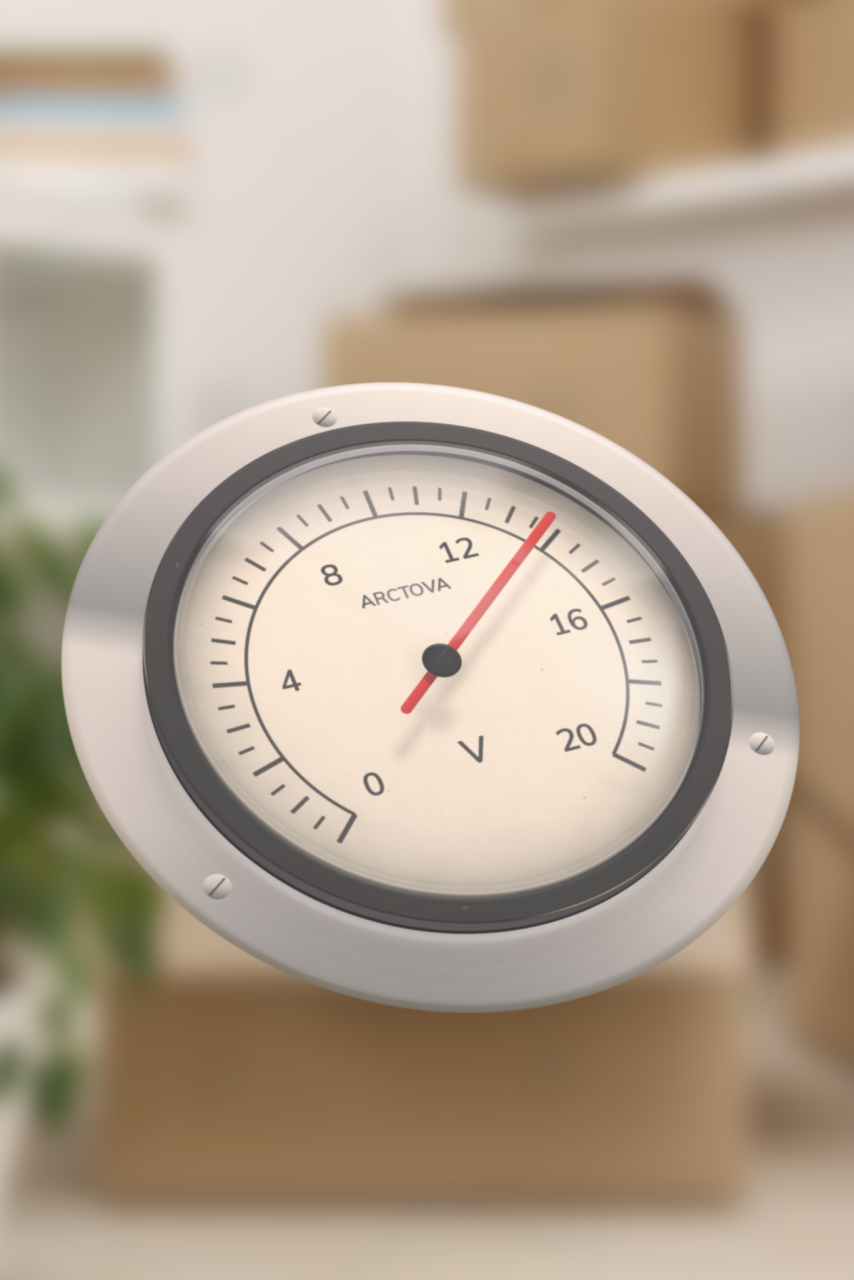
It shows {"value": 13.75, "unit": "V"}
